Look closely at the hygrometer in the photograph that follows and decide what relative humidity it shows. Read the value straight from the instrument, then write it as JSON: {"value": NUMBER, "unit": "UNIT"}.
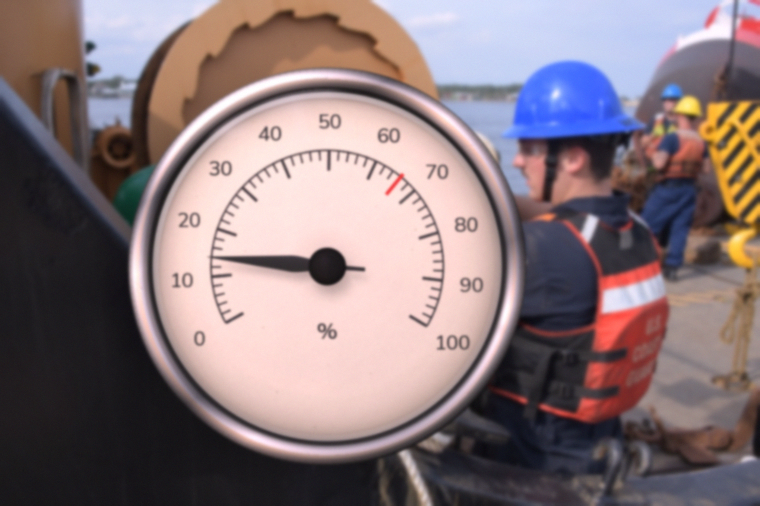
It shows {"value": 14, "unit": "%"}
